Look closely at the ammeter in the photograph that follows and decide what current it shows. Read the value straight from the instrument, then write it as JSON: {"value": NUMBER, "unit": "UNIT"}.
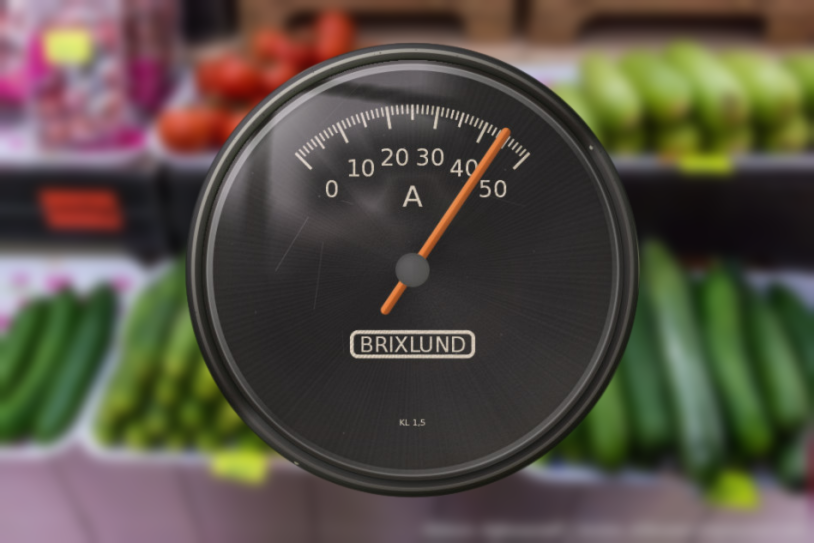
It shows {"value": 44, "unit": "A"}
